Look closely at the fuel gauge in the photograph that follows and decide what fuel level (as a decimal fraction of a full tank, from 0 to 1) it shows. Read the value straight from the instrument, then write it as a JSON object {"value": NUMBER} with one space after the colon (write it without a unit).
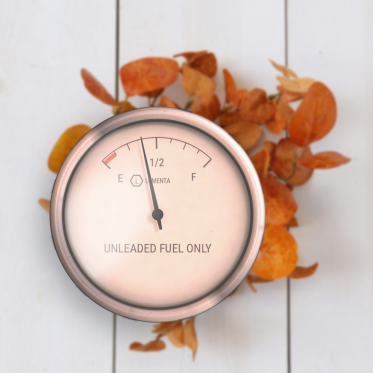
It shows {"value": 0.375}
